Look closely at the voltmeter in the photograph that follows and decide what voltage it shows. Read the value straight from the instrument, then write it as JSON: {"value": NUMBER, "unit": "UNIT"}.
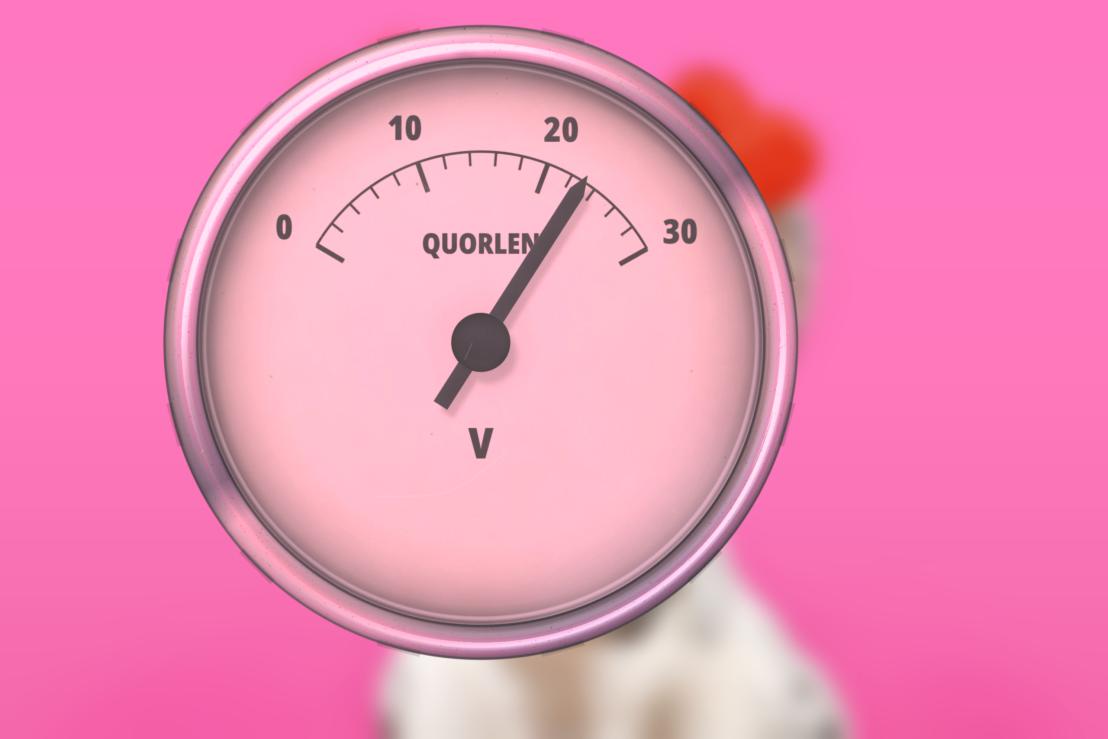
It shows {"value": 23, "unit": "V"}
